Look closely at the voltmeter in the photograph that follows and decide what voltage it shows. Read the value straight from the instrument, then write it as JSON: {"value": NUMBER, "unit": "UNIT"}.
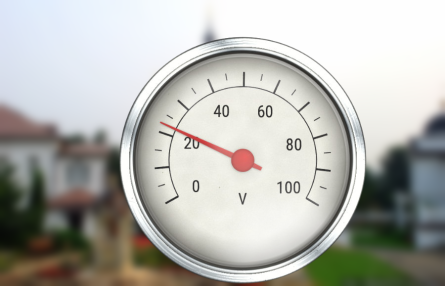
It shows {"value": 22.5, "unit": "V"}
